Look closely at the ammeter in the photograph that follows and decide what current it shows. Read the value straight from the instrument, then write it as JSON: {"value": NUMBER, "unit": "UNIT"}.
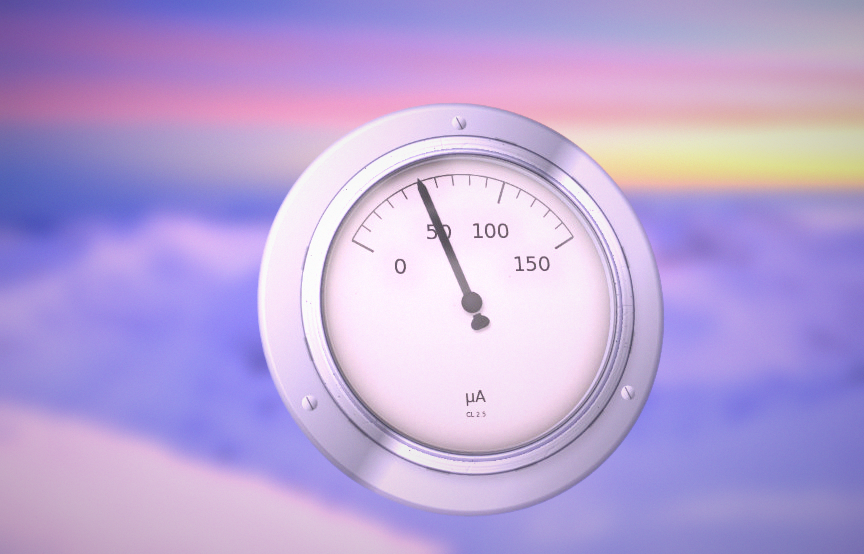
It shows {"value": 50, "unit": "µA"}
